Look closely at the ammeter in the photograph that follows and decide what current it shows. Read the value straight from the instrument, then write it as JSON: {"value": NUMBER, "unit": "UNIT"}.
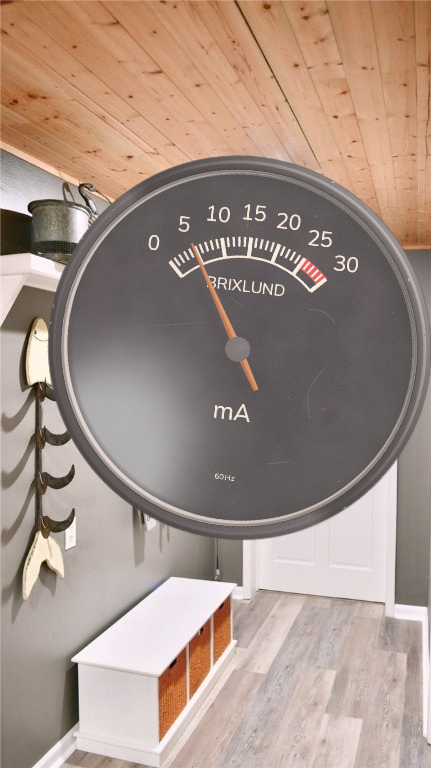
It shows {"value": 5, "unit": "mA"}
